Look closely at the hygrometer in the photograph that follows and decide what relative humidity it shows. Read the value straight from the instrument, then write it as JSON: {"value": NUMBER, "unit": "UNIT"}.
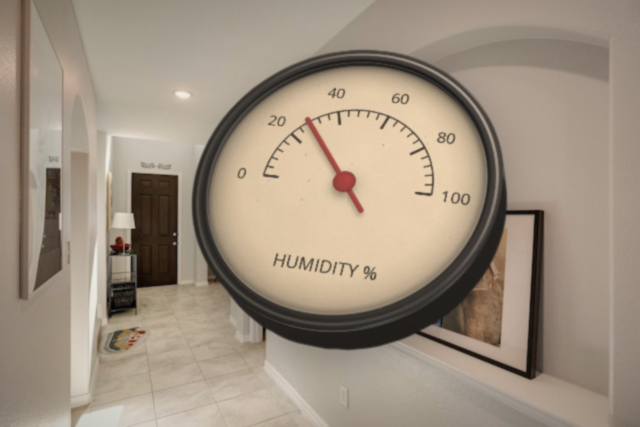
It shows {"value": 28, "unit": "%"}
